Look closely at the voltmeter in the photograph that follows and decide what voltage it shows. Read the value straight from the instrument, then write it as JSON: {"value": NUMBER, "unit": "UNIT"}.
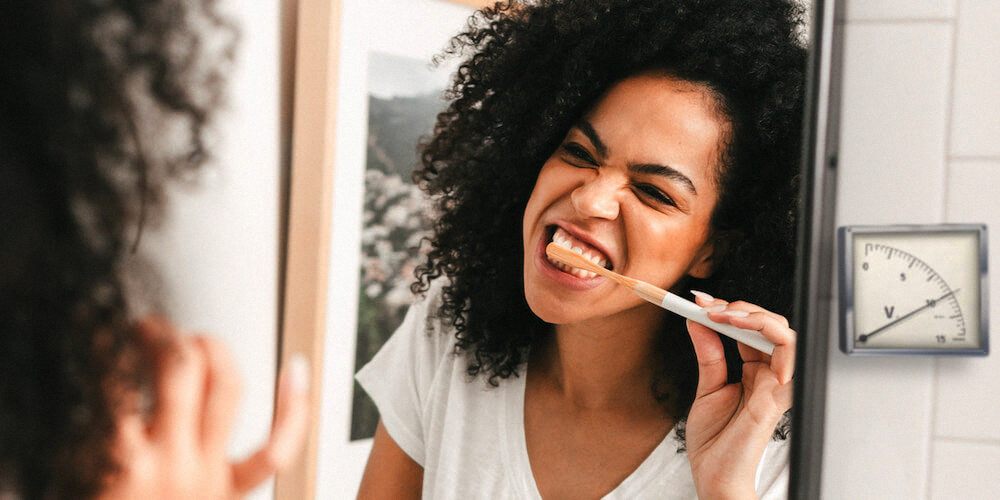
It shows {"value": 10, "unit": "V"}
